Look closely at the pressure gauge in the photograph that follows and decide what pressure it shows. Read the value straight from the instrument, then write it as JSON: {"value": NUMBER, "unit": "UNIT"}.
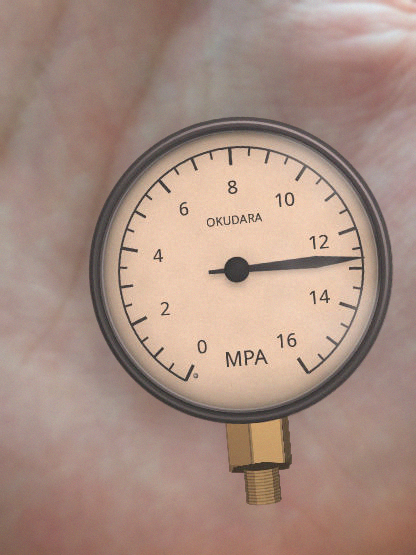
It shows {"value": 12.75, "unit": "MPa"}
